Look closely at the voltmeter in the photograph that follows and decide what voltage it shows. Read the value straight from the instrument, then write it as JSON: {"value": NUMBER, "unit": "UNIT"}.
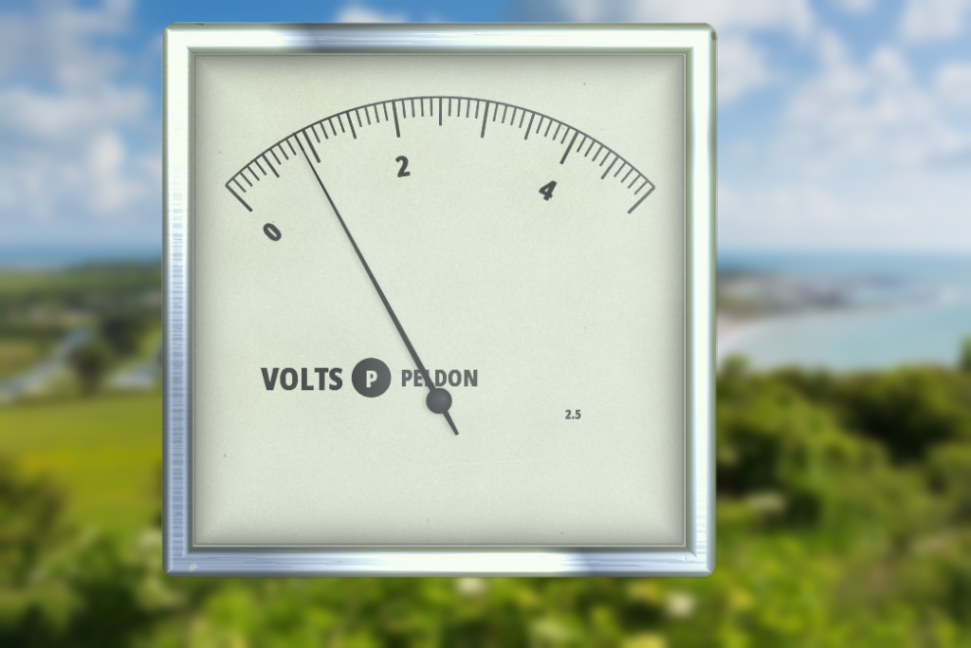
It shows {"value": 0.9, "unit": "V"}
